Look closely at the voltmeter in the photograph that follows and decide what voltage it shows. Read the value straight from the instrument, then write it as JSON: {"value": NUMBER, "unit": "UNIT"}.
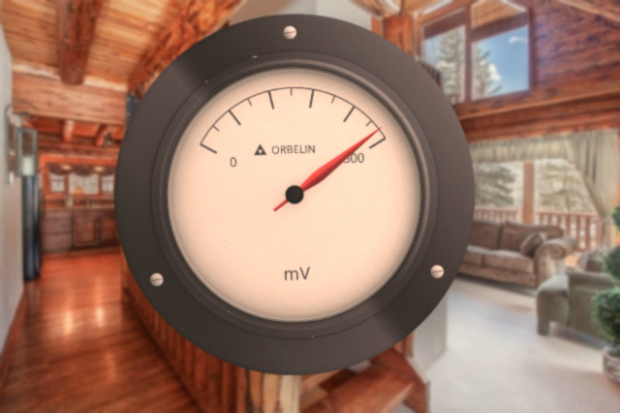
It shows {"value": 475, "unit": "mV"}
